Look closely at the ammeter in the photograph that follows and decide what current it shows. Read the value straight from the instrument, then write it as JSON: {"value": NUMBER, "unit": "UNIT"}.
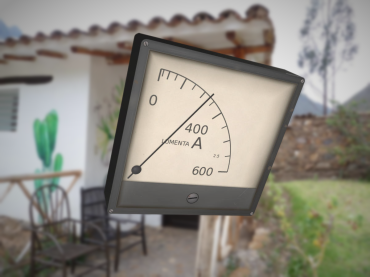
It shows {"value": 325, "unit": "A"}
